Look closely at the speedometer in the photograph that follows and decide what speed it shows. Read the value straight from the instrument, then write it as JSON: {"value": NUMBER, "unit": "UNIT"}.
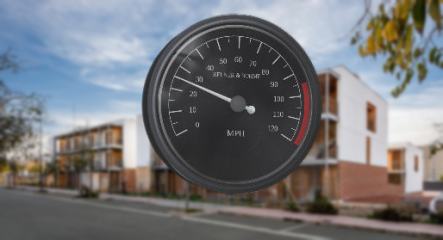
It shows {"value": 25, "unit": "mph"}
